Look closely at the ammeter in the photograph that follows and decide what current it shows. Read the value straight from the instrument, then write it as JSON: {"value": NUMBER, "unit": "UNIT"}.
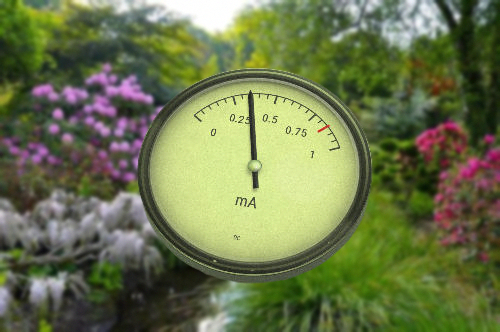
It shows {"value": 0.35, "unit": "mA"}
